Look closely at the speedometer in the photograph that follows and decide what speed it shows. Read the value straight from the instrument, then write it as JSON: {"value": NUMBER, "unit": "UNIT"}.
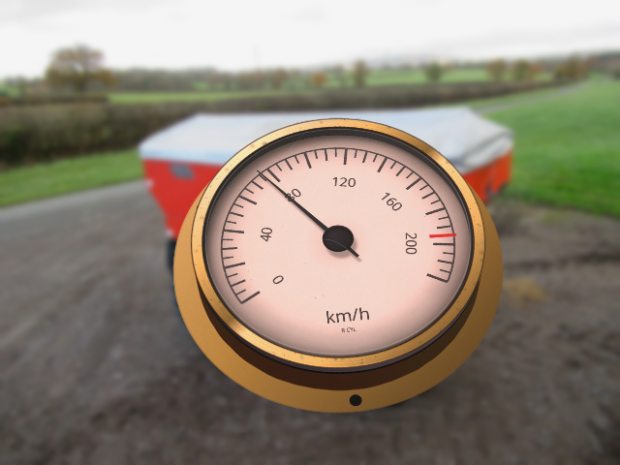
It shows {"value": 75, "unit": "km/h"}
